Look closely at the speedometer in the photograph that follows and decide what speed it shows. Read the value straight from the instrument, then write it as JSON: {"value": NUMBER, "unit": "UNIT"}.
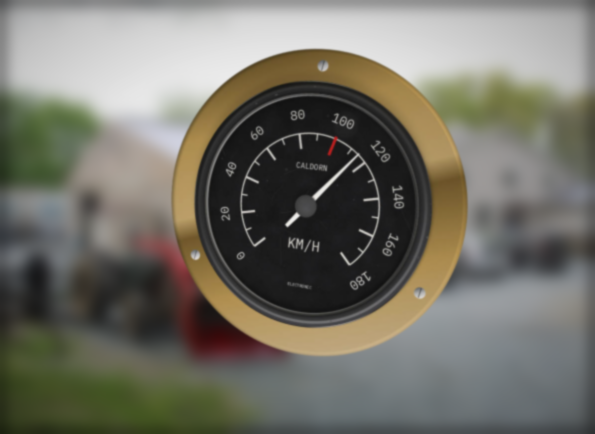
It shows {"value": 115, "unit": "km/h"}
